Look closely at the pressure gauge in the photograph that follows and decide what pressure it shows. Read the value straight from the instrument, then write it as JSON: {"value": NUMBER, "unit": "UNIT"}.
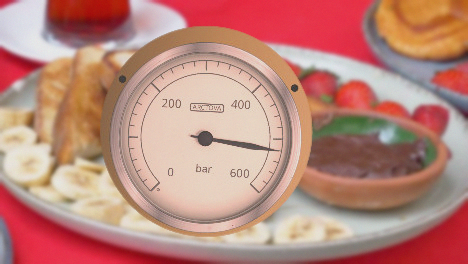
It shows {"value": 520, "unit": "bar"}
